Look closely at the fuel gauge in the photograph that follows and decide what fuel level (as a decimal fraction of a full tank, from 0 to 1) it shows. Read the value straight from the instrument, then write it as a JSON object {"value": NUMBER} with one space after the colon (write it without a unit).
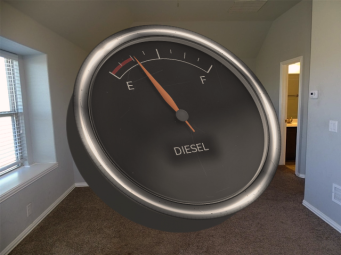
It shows {"value": 0.25}
